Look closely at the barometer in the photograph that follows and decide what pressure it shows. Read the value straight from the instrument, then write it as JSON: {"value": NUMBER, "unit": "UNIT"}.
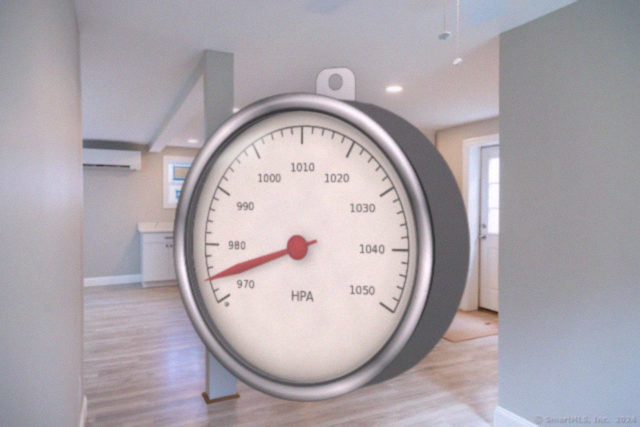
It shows {"value": 974, "unit": "hPa"}
